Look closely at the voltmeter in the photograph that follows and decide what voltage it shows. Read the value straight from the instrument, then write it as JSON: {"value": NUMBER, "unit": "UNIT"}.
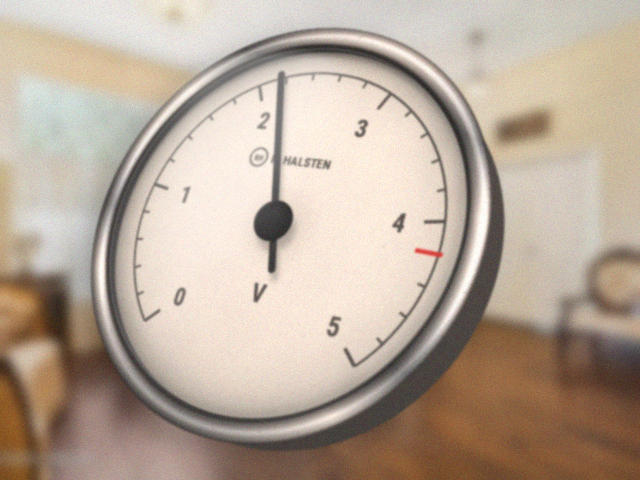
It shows {"value": 2.2, "unit": "V"}
